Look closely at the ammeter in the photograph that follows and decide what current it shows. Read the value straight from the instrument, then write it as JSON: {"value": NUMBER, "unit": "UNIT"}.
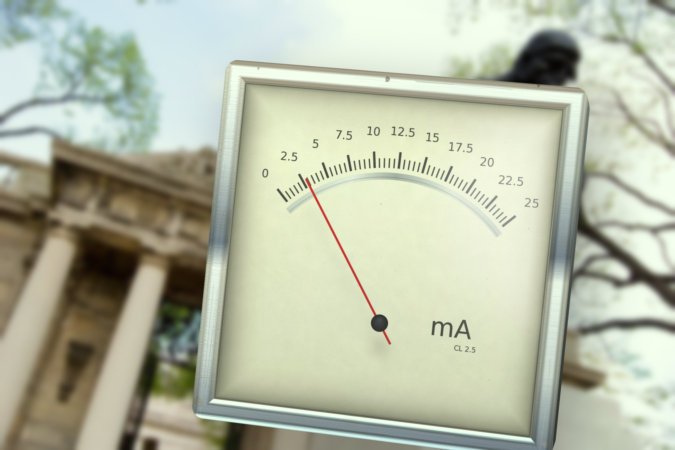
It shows {"value": 3, "unit": "mA"}
